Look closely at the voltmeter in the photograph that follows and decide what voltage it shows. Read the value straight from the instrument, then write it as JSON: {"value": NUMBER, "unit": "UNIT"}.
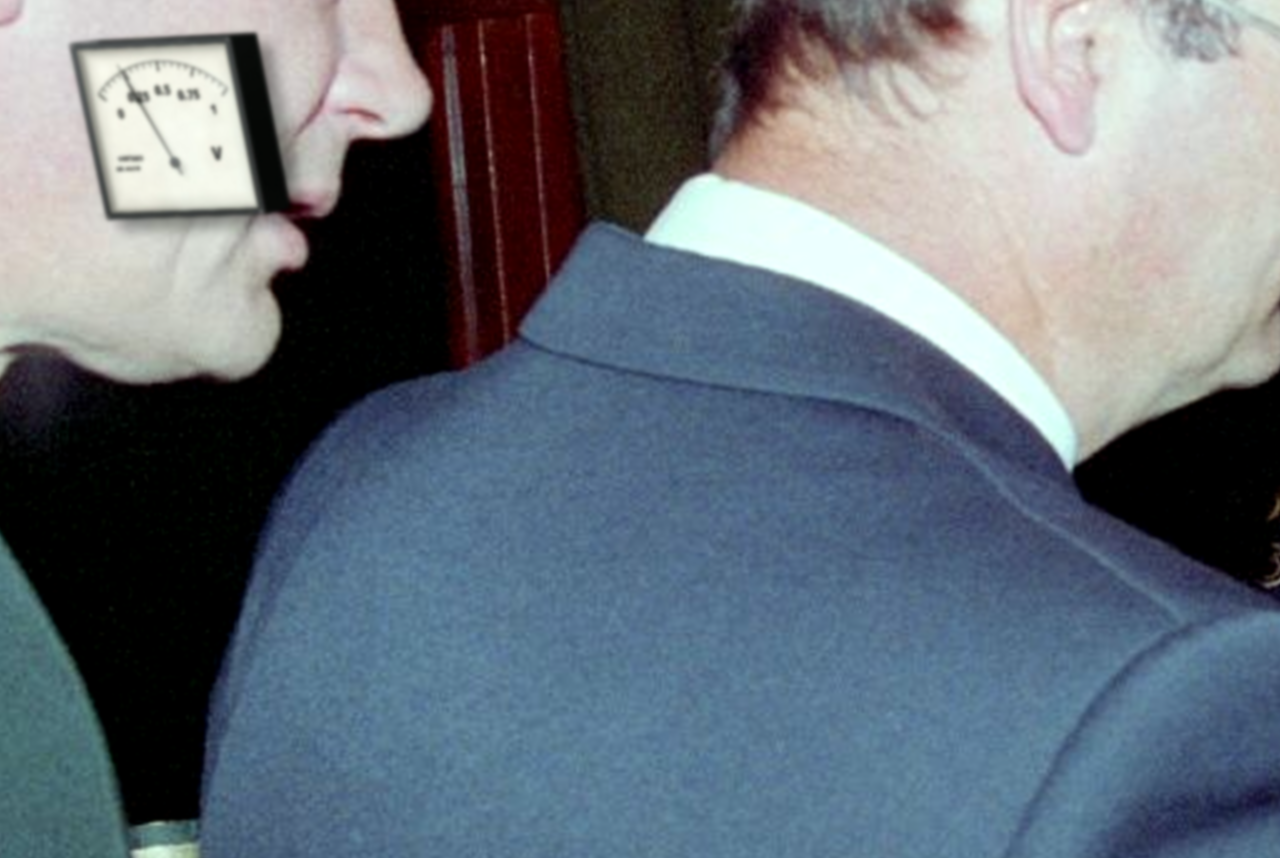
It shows {"value": 0.25, "unit": "V"}
